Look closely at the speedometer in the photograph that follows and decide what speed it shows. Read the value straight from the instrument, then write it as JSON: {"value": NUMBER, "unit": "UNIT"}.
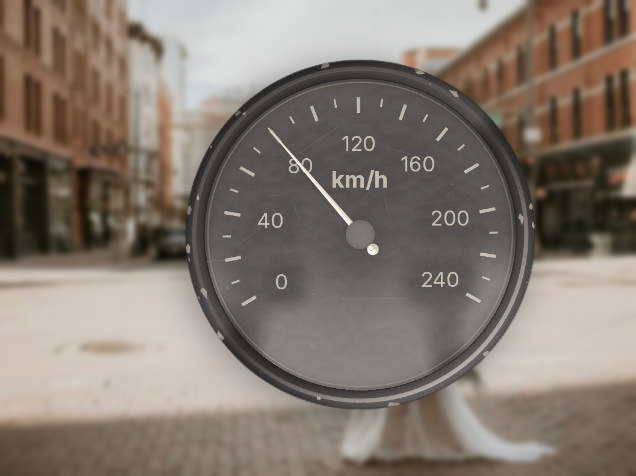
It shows {"value": 80, "unit": "km/h"}
